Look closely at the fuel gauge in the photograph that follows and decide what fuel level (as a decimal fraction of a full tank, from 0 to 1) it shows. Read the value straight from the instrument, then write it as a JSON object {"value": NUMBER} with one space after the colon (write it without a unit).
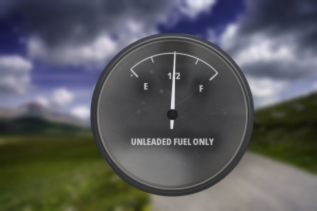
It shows {"value": 0.5}
